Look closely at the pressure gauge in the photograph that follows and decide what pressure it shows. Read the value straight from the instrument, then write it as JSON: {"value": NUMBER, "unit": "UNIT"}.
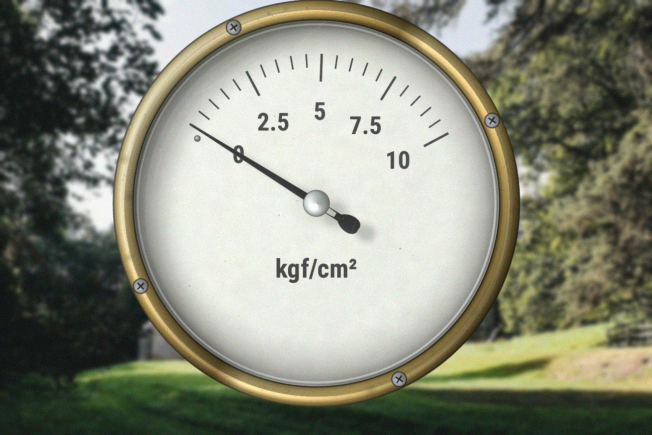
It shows {"value": 0, "unit": "kg/cm²"}
